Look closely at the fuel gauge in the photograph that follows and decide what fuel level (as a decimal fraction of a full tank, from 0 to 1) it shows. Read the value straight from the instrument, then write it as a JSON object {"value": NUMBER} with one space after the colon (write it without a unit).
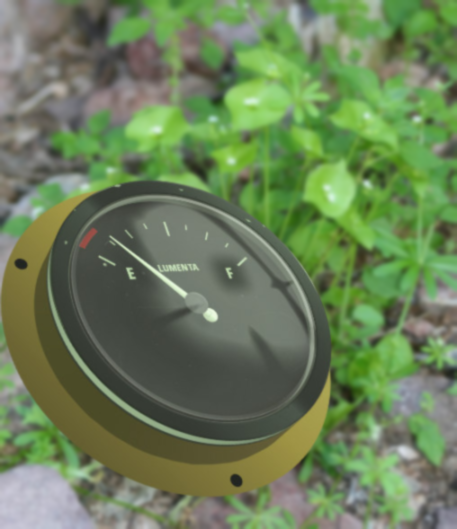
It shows {"value": 0.125}
